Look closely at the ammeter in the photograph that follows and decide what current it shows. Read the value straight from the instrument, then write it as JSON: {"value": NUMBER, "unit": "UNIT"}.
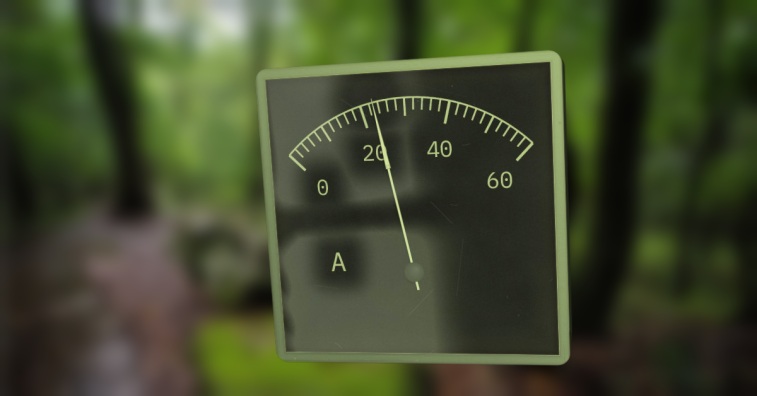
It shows {"value": 23, "unit": "A"}
